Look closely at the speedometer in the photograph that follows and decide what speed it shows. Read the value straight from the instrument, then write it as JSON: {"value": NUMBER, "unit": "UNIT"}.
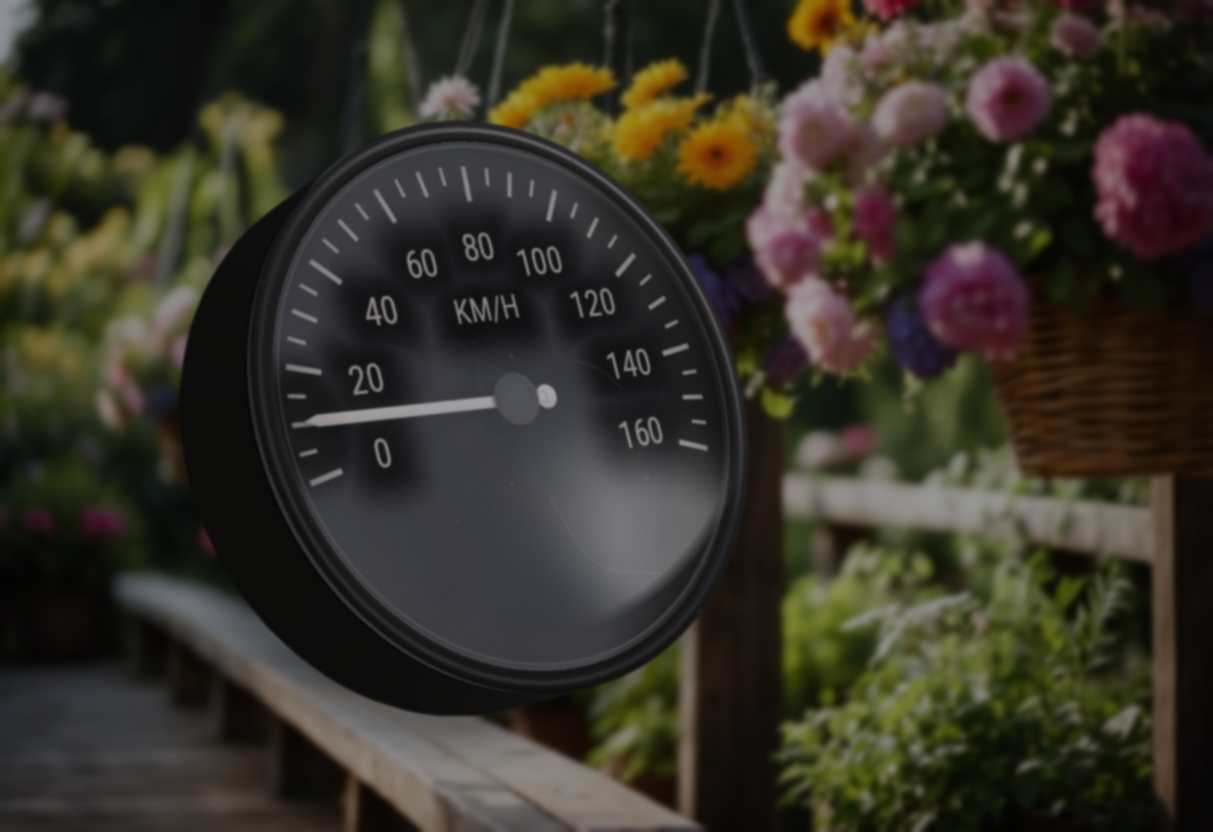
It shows {"value": 10, "unit": "km/h"}
